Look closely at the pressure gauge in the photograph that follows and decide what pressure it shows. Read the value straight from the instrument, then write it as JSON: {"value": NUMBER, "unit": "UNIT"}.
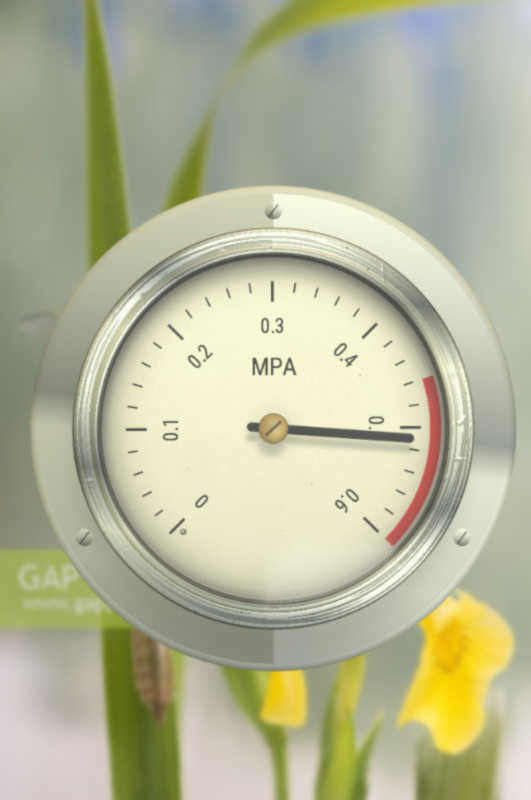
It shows {"value": 0.51, "unit": "MPa"}
